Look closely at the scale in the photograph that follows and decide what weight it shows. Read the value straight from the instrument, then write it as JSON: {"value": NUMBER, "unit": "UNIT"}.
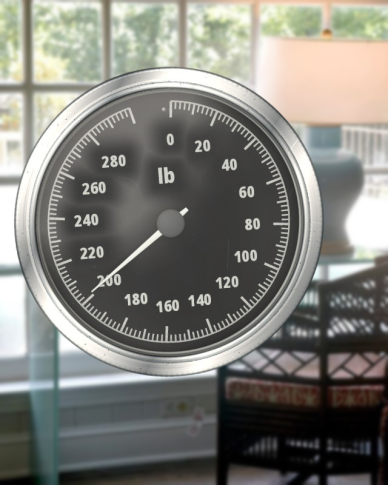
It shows {"value": 202, "unit": "lb"}
